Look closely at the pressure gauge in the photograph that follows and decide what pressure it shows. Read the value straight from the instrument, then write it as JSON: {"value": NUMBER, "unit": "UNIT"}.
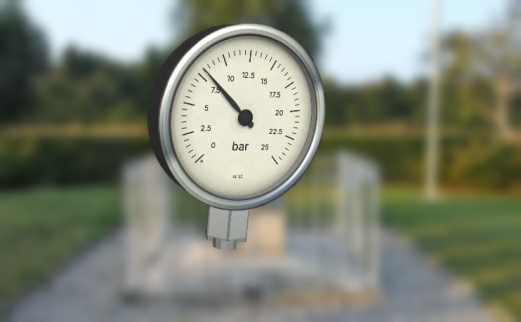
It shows {"value": 8, "unit": "bar"}
